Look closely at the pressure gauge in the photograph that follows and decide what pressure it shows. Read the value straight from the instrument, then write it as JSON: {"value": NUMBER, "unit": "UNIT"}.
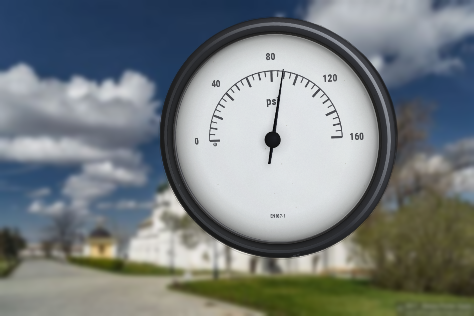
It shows {"value": 90, "unit": "psi"}
